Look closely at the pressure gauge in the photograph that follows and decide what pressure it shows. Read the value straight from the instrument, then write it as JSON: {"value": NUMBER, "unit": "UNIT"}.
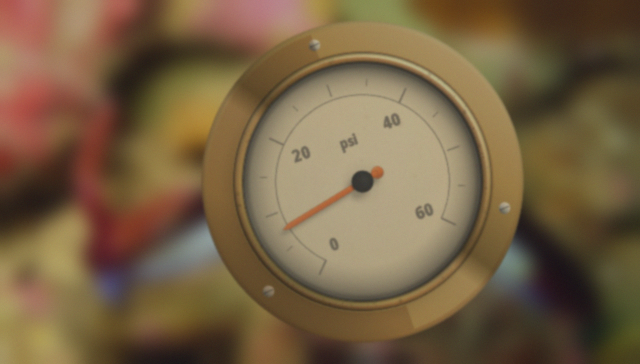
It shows {"value": 7.5, "unit": "psi"}
